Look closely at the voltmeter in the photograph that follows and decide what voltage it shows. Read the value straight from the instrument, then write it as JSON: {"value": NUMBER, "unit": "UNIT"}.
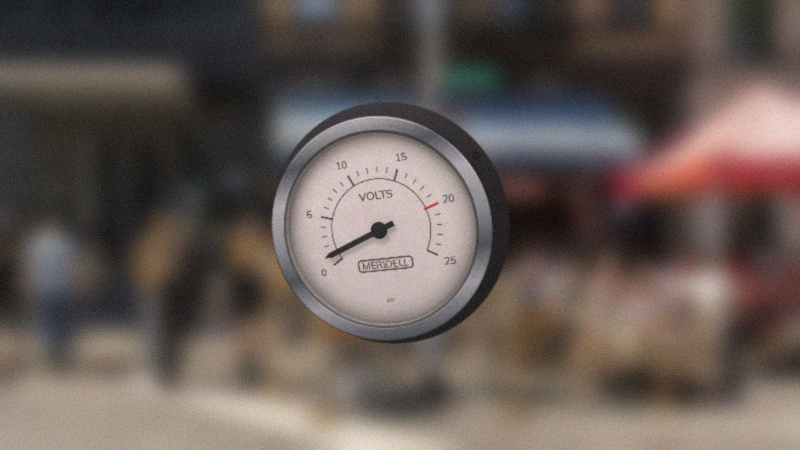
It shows {"value": 1, "unit": "V"}
